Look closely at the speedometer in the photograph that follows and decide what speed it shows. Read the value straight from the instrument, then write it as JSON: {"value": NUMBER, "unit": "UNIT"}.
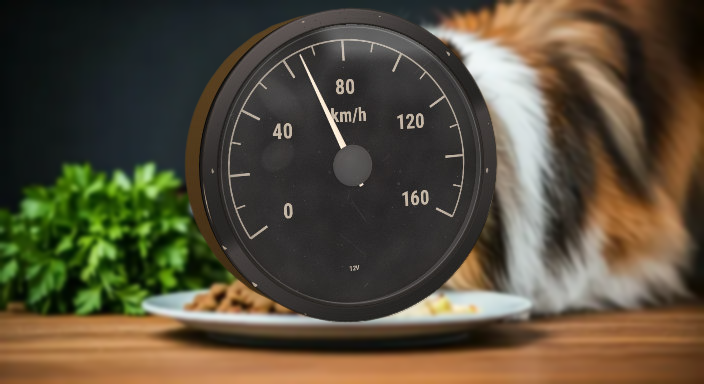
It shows {"value": 65, "unit": "km/h"}
